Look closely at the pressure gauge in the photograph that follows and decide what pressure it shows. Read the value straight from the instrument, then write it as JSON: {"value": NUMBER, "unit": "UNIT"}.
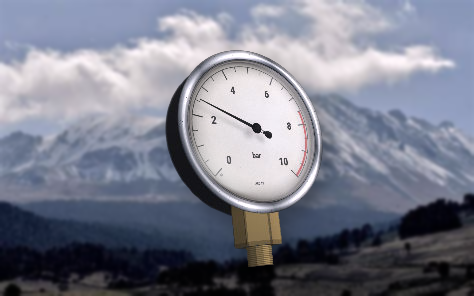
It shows {"value": 2.5, "unit": "bar"}
